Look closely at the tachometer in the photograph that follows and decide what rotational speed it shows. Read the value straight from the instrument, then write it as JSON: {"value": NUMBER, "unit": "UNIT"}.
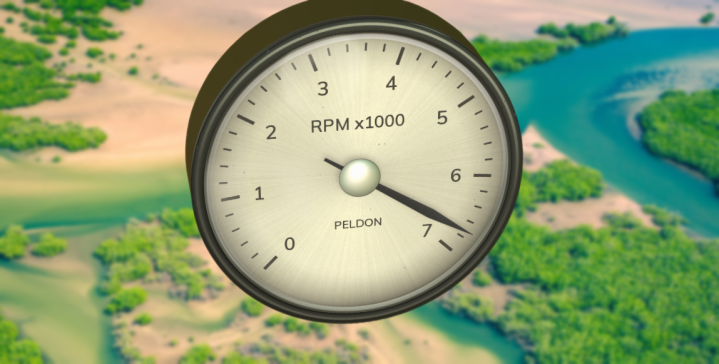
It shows {"value": 6700, "unit": "rpm"}
